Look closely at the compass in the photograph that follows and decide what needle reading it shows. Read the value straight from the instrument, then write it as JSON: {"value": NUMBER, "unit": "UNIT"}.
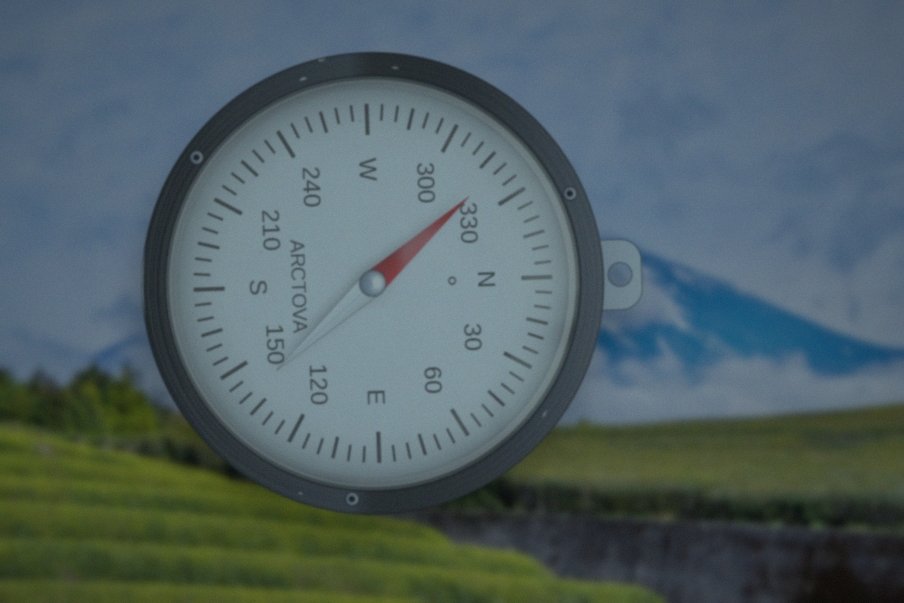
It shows {"value": 320, "unit": "°"}
